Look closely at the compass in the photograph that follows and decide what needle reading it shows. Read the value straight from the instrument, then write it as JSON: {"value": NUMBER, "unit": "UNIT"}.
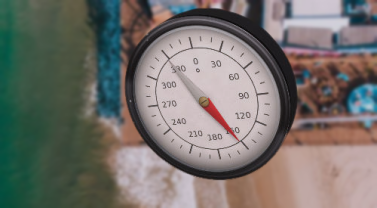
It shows {"value": 150, "unit": "°"}
